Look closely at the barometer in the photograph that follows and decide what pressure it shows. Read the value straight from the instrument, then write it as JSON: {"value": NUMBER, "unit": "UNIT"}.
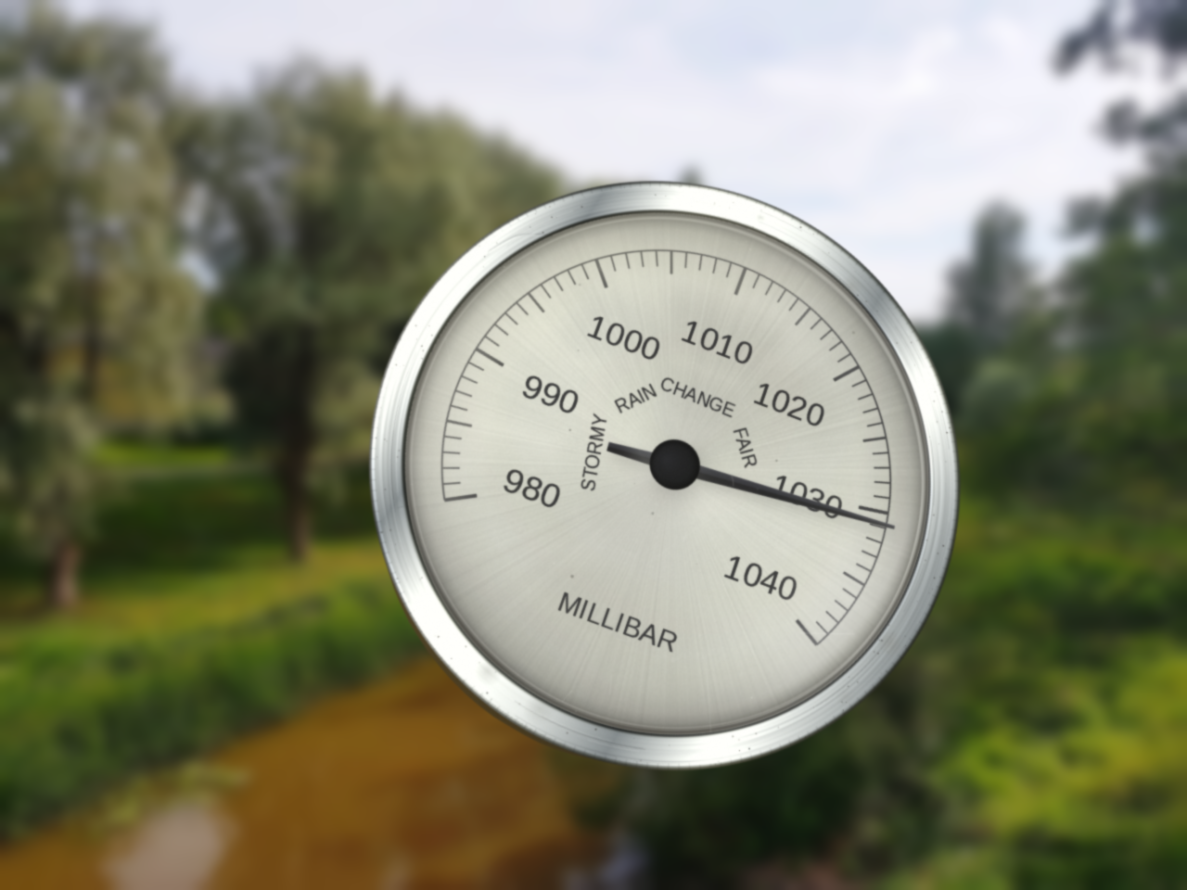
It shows {"value": 1031, "unit": "mbar"}
